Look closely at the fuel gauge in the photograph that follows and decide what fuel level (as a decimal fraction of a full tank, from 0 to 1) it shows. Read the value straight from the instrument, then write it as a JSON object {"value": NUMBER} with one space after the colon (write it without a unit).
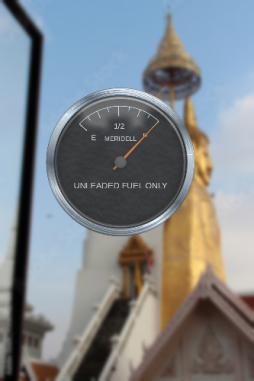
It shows {"value": 1}
